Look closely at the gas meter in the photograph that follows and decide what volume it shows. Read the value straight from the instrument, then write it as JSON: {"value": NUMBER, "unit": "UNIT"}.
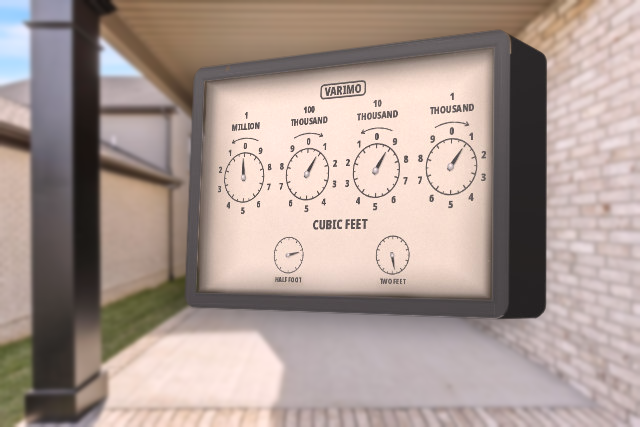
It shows {"value": 9100, "unit": "ft³"}
